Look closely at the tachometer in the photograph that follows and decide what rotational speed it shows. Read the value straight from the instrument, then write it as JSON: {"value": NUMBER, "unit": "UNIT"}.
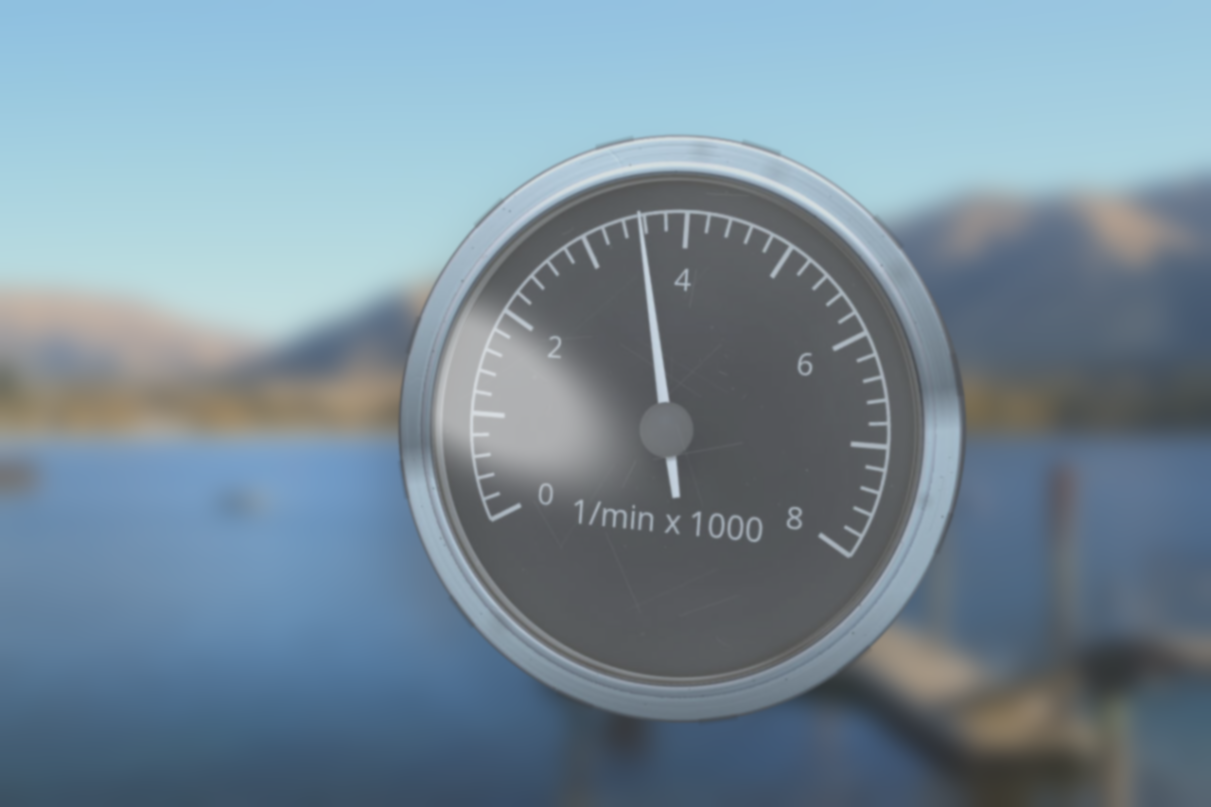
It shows {"value": 3600, "unit": "rpm"}
